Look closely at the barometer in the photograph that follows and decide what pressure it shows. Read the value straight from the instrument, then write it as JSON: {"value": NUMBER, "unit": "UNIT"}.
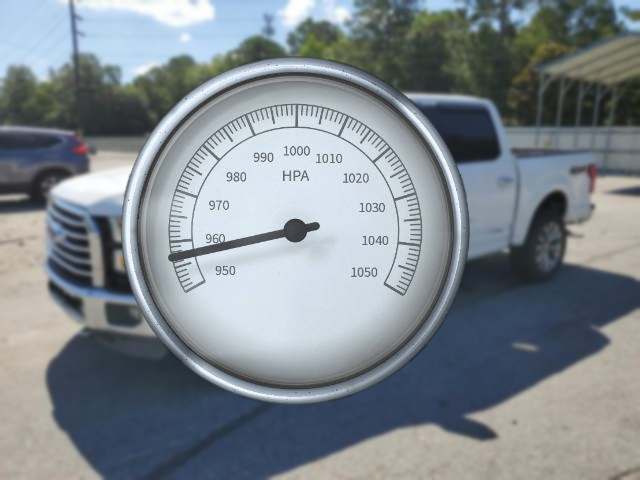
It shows {"value": 957, "unit": "hPa"}
